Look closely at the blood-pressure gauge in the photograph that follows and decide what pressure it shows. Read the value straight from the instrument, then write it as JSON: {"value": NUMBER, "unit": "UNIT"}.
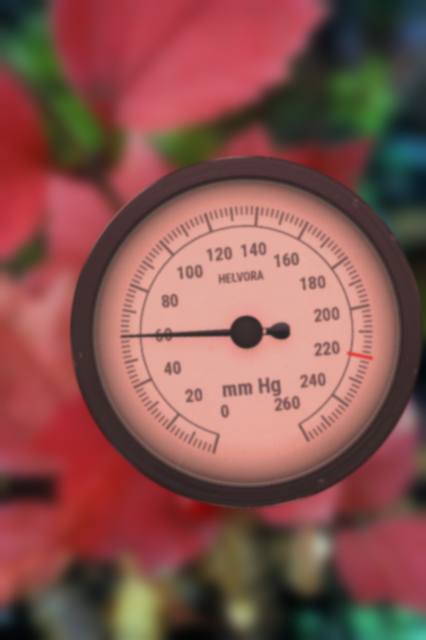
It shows {"value": 60, "unit": "mmHg"}
